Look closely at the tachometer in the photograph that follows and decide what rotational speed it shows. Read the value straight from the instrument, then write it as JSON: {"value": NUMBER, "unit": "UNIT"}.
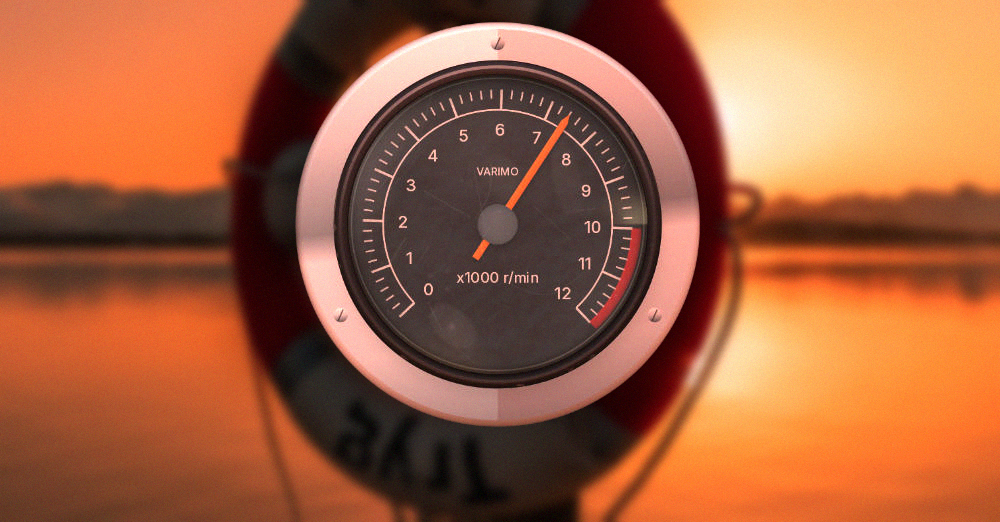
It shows {"value": 7400, "unit": "rpm"}
